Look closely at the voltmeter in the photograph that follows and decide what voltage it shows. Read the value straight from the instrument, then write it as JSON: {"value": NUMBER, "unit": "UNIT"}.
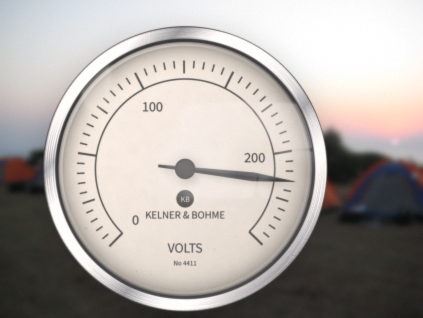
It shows {"value": 215, "unit": "V"}
